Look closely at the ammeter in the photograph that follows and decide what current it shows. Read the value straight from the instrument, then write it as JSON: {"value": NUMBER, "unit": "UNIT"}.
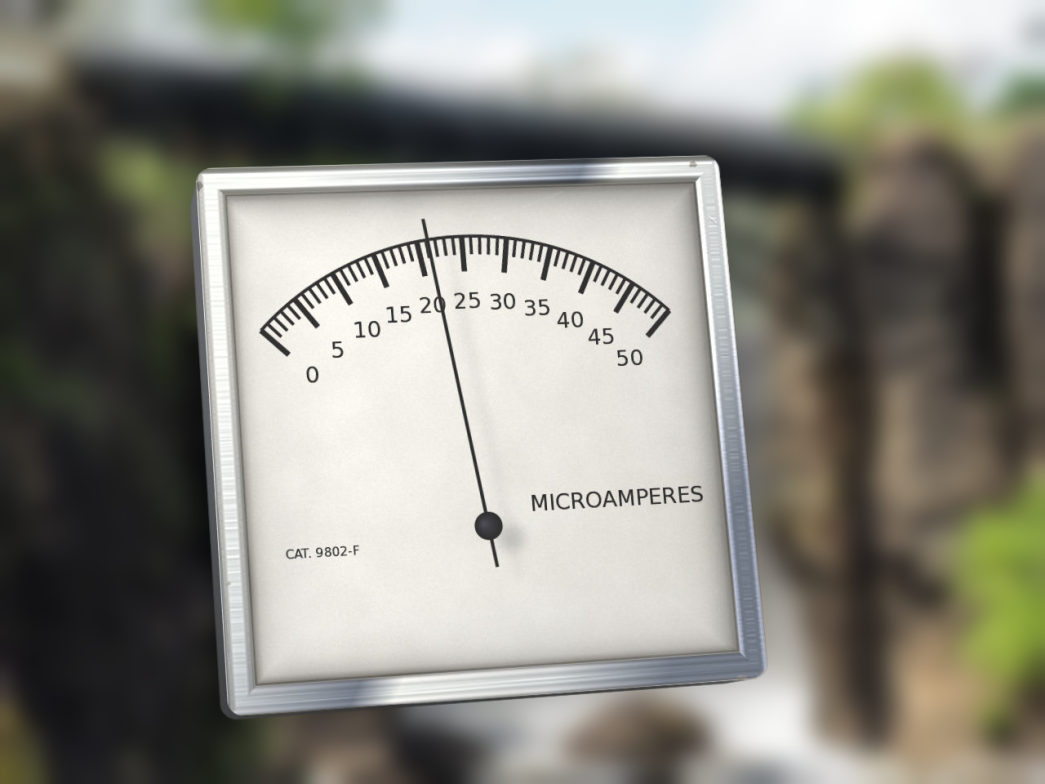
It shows {"value": 21, "unit": "µA"}
